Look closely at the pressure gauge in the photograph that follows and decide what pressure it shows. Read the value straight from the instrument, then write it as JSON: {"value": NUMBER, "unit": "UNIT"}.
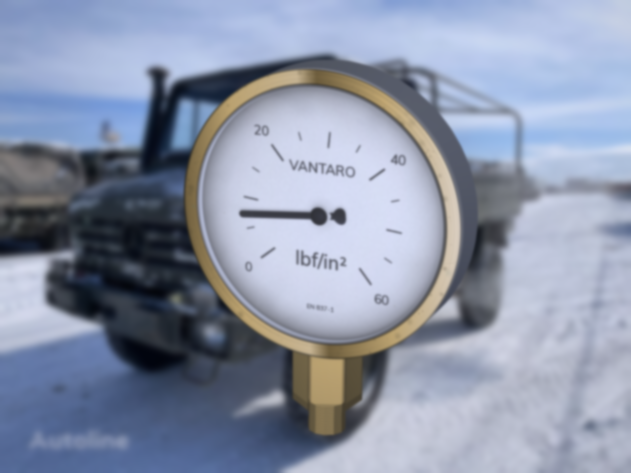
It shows {"value": 7.5, "unit": "psi"}
